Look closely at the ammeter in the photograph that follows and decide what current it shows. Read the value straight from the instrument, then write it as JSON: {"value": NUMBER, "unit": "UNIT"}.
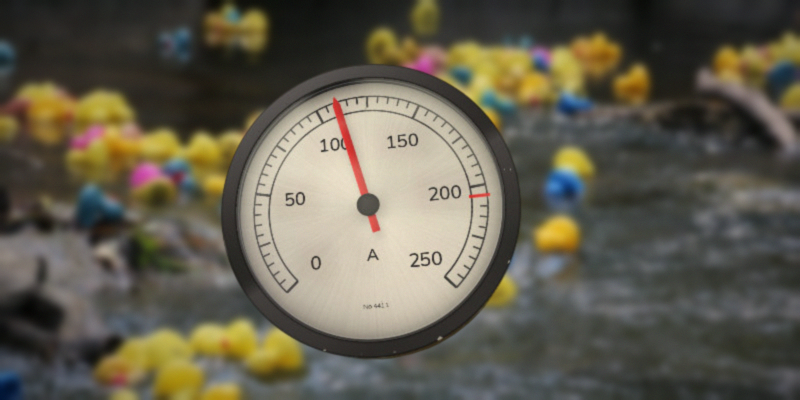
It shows {"value": 110, "unit": "A"}
